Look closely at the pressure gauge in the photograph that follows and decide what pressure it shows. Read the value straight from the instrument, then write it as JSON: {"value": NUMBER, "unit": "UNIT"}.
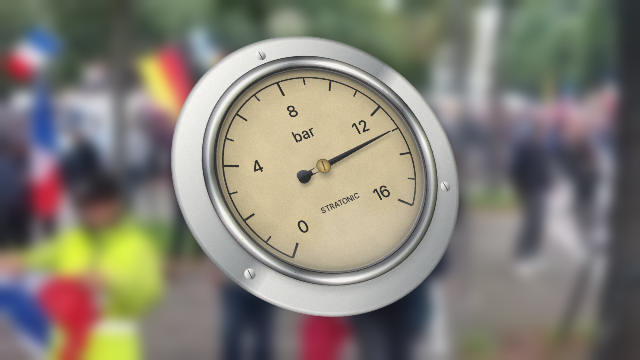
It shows {"value": 13, "unit": "bar"}
